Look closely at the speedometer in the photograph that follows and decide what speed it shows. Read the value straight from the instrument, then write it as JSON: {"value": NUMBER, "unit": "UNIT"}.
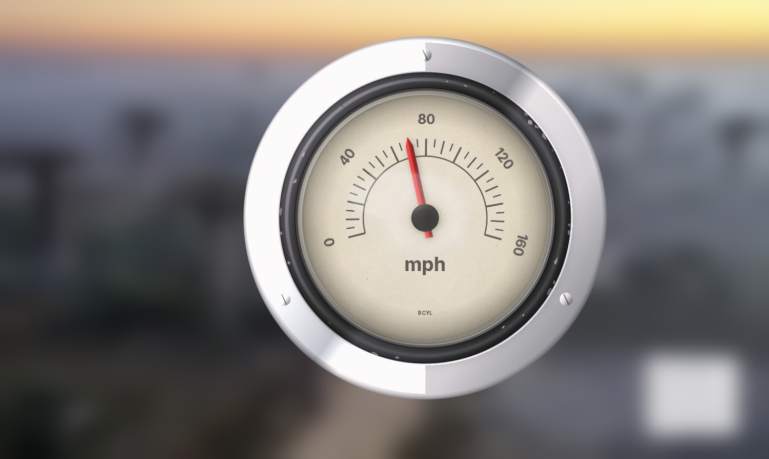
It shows {"value": 70, "unit": "mph"}
